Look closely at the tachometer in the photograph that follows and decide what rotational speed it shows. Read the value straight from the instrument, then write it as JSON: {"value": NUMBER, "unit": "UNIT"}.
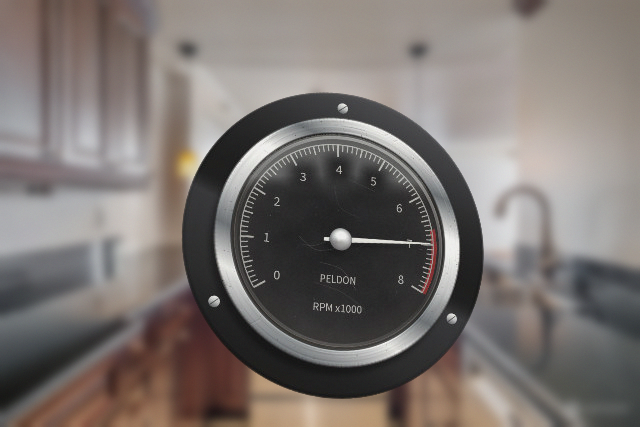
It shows {"value": 7000, "unit": "rpm"}
